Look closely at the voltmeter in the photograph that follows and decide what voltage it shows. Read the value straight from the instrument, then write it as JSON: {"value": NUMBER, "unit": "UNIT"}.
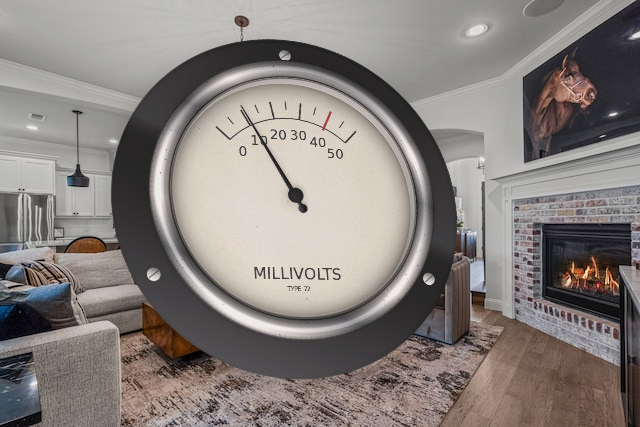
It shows {"value": 10, "unit": "mV"}
